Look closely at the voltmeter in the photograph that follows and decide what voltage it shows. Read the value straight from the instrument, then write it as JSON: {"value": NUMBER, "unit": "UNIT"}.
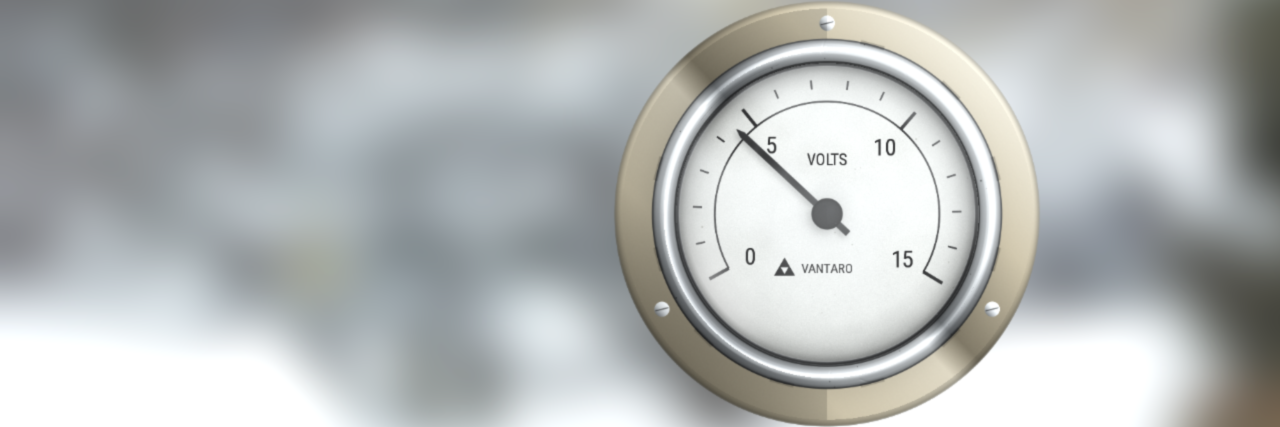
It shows {"value": 4.5, "unit": "V"}
